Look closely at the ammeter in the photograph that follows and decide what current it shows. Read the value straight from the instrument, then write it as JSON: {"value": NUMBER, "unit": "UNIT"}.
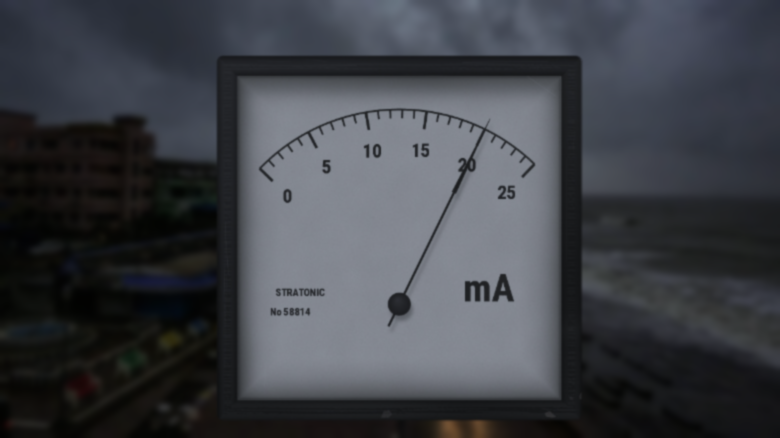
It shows {"value": 20, "unit": "mA"}
